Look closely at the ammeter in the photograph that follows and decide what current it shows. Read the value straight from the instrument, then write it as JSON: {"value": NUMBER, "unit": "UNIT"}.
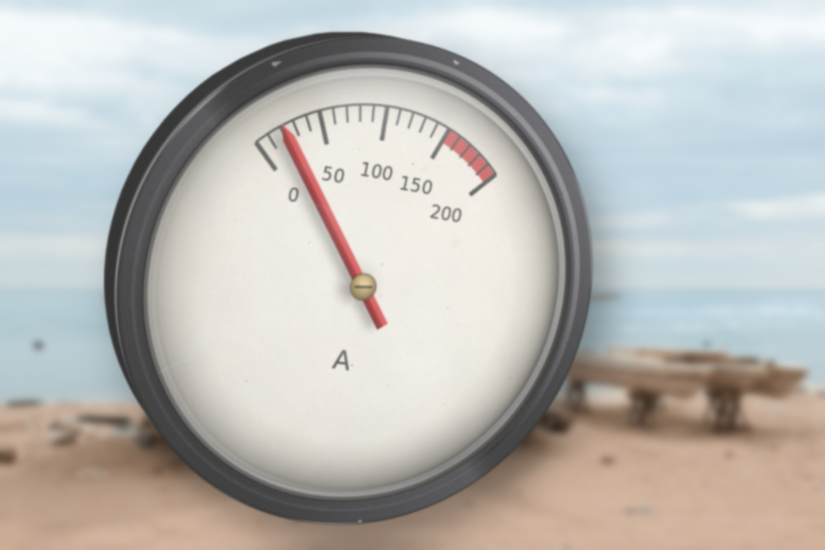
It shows {"value": 20, "unit": "A"}
